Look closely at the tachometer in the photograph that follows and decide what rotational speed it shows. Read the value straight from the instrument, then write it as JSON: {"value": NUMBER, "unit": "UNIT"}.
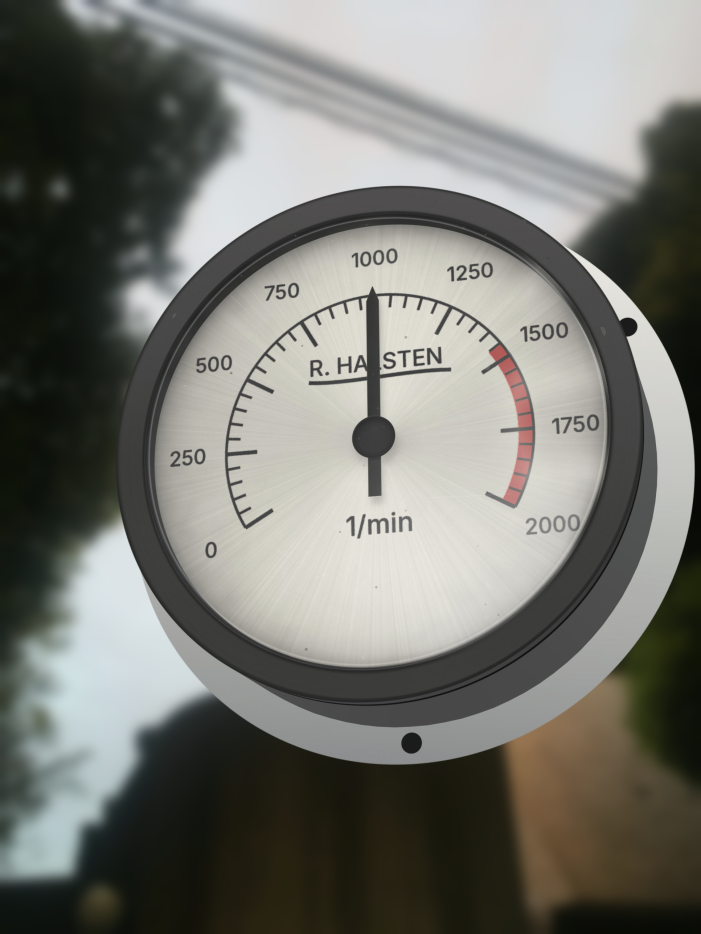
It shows {"value": 1000, "unit": "rpm"}
